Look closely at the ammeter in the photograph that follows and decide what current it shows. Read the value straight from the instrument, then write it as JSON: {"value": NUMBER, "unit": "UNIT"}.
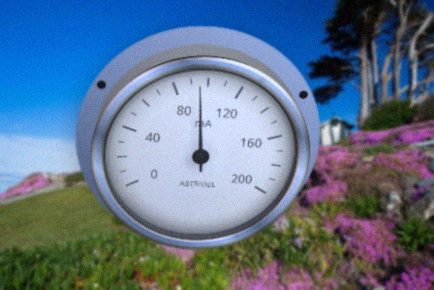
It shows {"value": 95, "unit": "mA"}
